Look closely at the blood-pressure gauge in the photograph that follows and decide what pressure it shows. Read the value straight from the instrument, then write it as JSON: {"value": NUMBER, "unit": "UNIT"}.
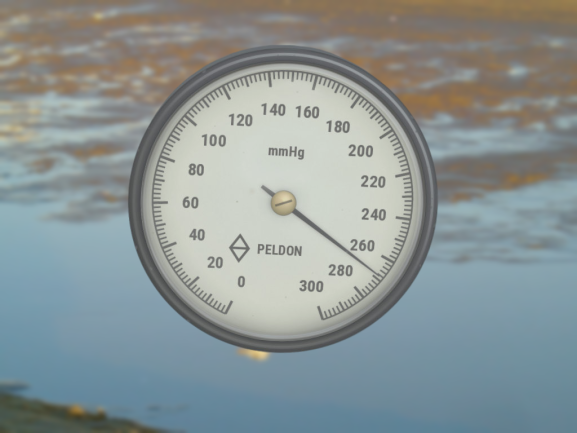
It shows {"value": 268, "unit": "mmHg"}
